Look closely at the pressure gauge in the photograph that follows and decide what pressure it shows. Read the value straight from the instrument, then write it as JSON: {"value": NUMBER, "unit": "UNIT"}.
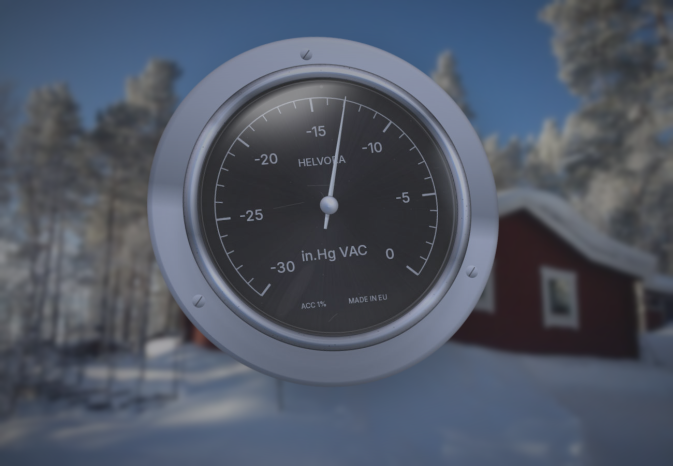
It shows {"value": -13, "unit": "inHg"}
